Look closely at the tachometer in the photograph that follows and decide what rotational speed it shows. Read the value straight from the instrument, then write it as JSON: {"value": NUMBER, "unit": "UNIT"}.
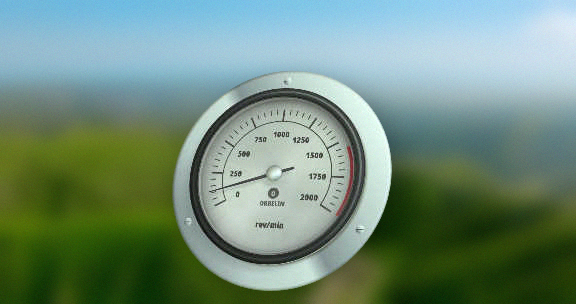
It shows {"value": 100, "unit": "rpm"}
